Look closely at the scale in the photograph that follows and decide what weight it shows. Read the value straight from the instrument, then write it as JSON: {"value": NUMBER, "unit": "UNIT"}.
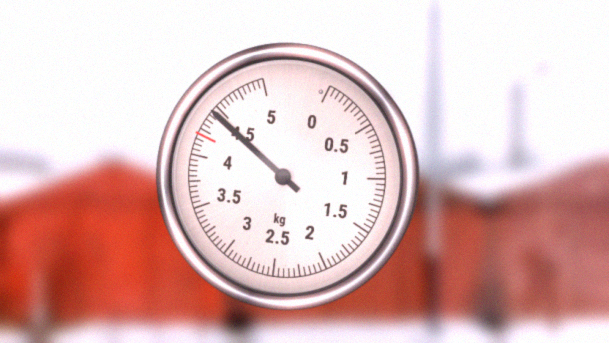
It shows {"value": 4.45, "unit": "kg"}
